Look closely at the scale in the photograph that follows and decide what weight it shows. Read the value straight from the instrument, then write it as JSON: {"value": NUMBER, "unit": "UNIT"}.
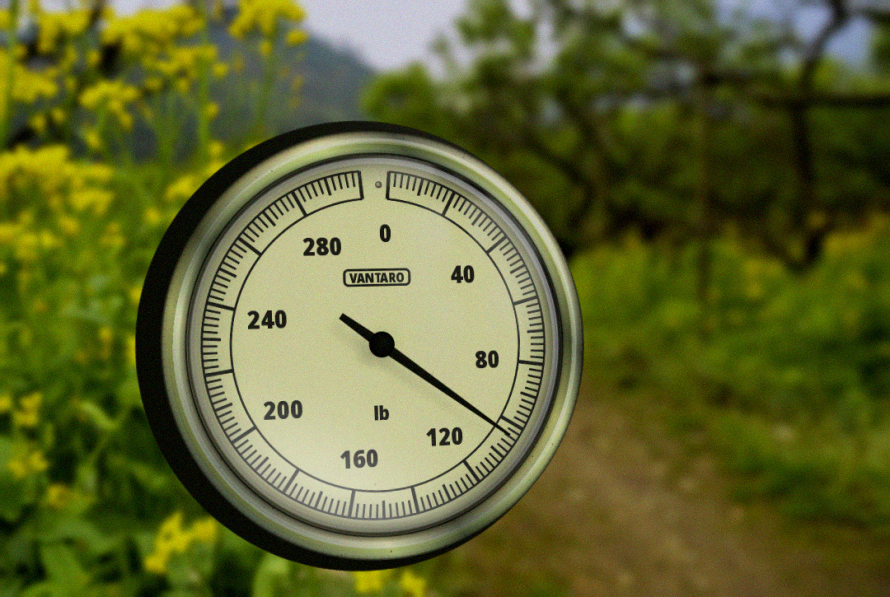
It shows {"value": 104, "unit": "lb"}
